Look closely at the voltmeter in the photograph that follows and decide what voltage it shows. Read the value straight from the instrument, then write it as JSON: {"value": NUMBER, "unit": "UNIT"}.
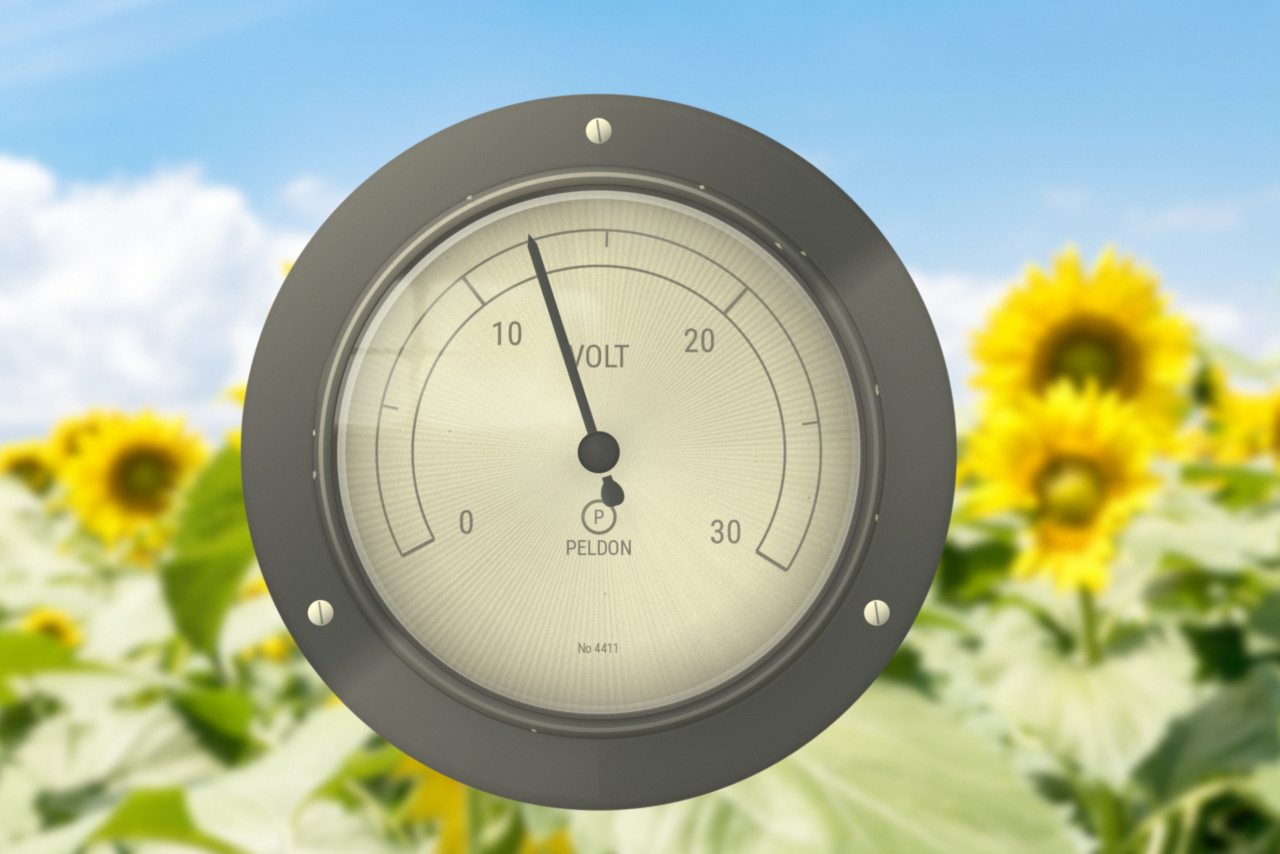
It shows {"value": 12.5, "unit": "V"}
